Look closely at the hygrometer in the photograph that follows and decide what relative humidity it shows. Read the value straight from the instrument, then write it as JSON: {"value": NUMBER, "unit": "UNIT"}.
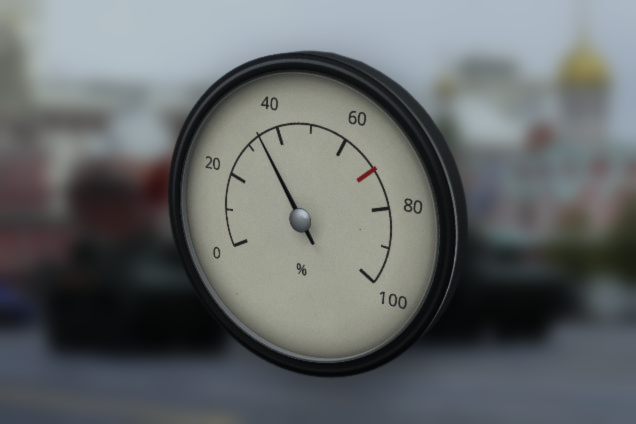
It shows {"value": 35, "unit": "%"}
